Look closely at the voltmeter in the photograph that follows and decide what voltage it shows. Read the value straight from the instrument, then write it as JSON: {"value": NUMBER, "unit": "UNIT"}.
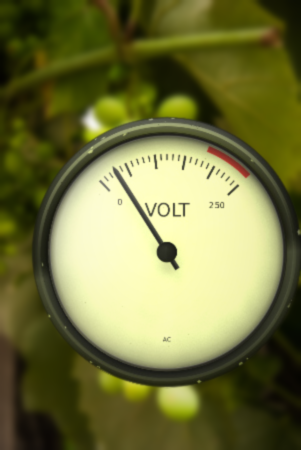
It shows {"value": 30, "unit": "V"}
